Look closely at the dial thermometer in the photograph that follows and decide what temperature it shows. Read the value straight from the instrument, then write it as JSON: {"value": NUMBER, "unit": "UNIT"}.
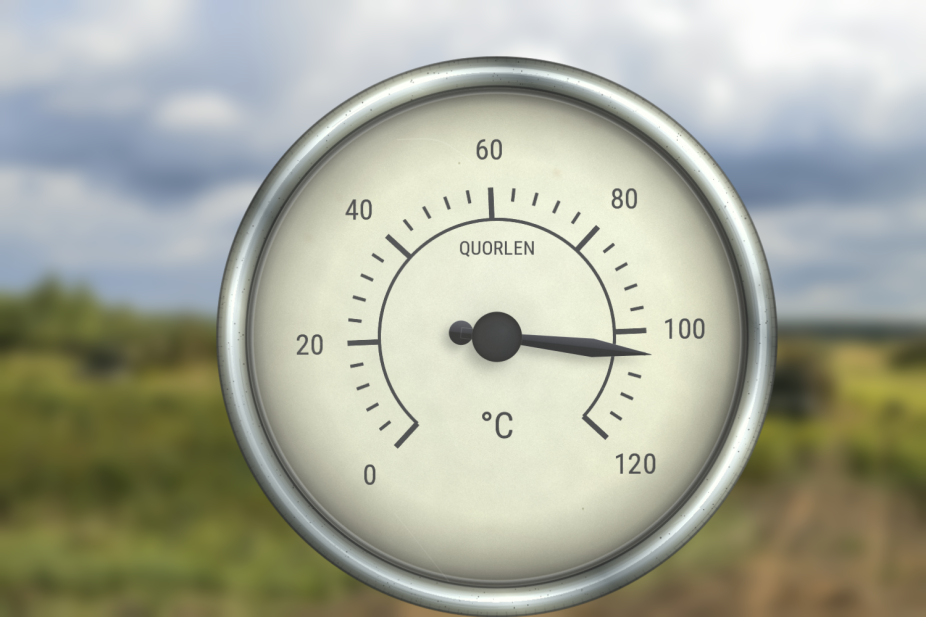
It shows {"value": 104, "unit": "°C"}
